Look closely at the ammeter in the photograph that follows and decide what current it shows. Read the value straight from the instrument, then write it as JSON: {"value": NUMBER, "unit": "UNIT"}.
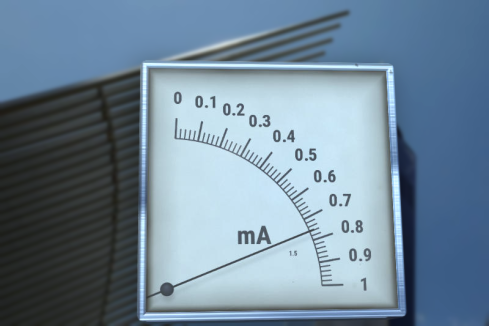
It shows {"value": 0.76, "unit": "mA"}
